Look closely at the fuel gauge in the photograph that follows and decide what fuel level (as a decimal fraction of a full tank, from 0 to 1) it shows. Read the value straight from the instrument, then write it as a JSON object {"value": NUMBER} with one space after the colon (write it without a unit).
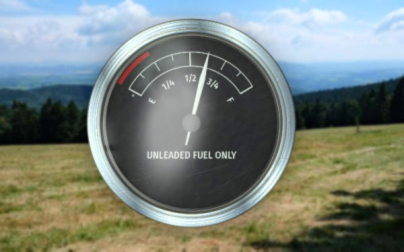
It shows {"value": 0.625}
